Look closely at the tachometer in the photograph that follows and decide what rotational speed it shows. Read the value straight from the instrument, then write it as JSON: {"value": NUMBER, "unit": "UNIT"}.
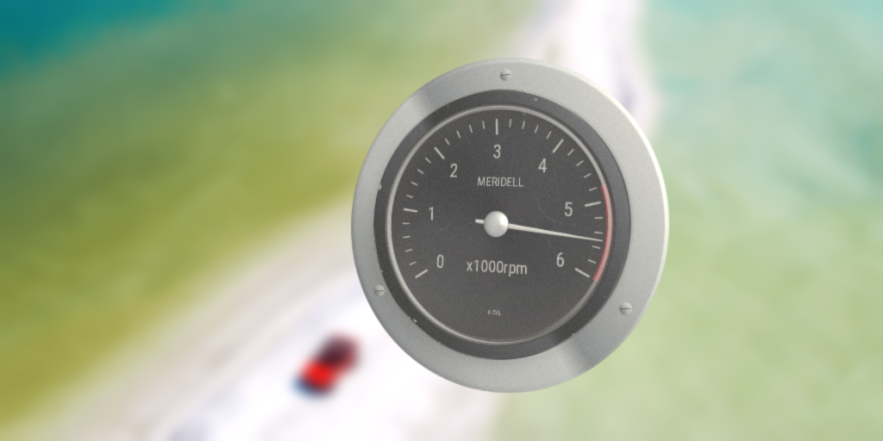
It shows {"value": 5500, "unit": "rpm"}
